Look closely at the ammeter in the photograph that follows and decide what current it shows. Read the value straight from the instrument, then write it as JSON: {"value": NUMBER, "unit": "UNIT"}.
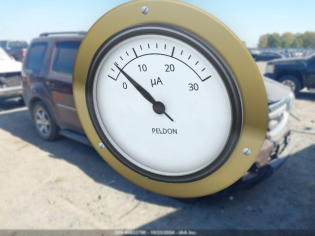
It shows {"value": 4, "unit": "µA"}
